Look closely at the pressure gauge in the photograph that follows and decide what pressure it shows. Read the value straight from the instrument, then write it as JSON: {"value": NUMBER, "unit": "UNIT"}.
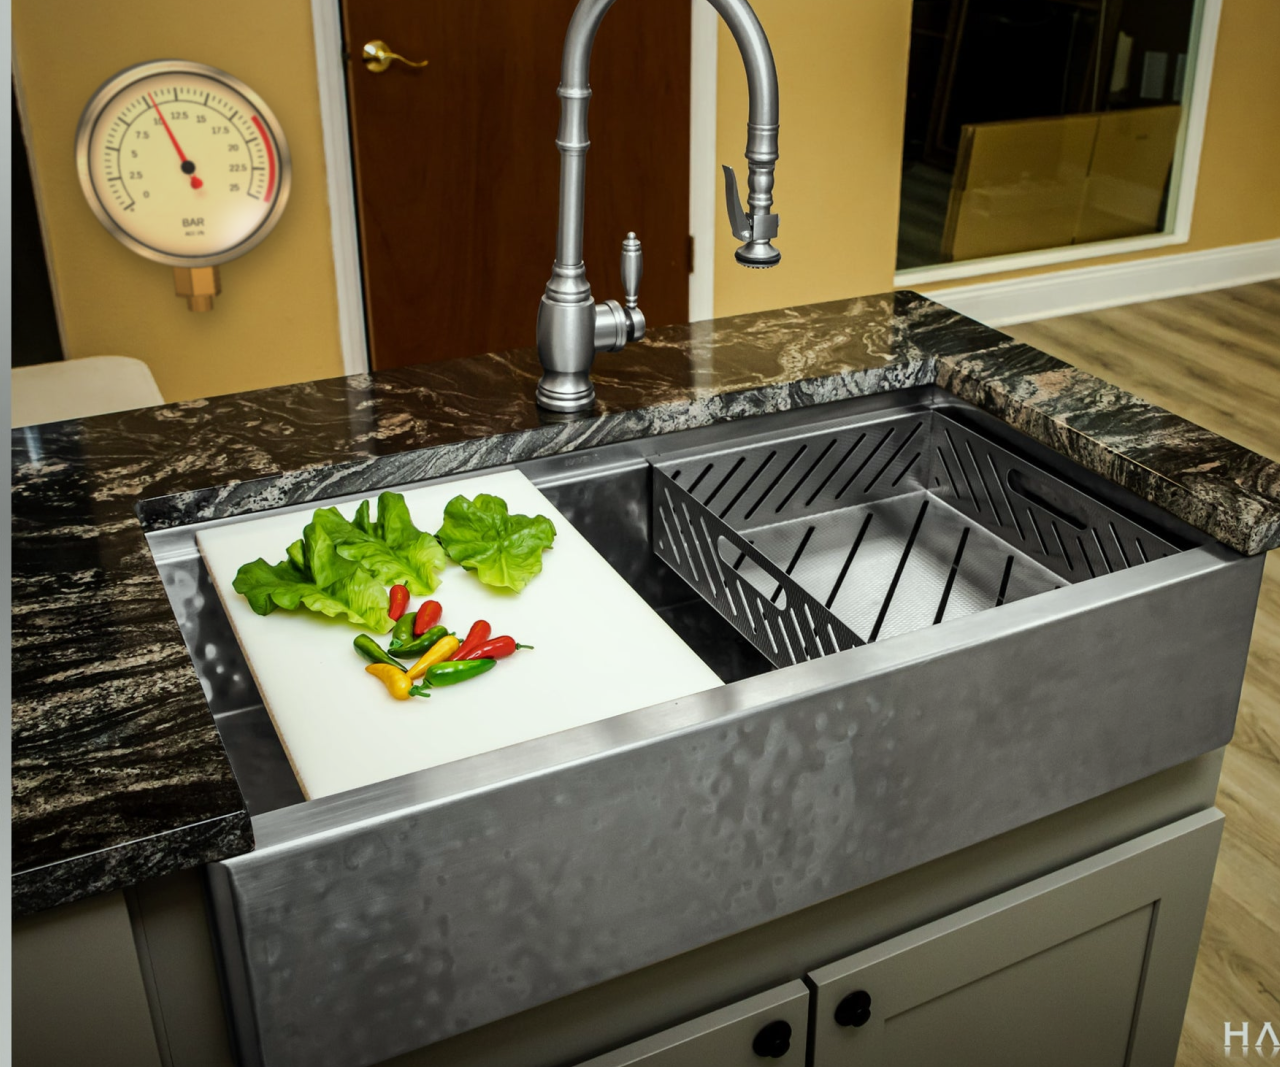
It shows {"value": 10.5, "unit": "bar"}
